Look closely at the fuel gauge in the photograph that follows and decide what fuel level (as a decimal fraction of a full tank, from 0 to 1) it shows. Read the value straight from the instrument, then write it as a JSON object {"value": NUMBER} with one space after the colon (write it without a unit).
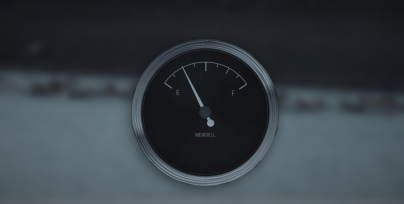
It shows {"value": 0.25}
